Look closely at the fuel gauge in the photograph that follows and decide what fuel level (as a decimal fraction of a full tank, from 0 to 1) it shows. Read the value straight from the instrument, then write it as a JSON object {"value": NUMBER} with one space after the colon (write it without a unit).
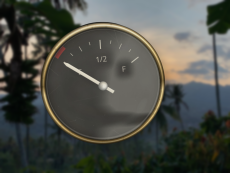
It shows {"value": 0}
